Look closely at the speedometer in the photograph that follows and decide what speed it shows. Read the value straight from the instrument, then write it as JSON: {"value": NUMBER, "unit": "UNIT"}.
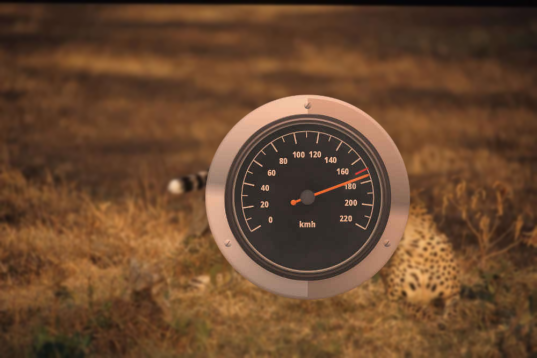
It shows {"value": 175, "unit": "km/h"}
